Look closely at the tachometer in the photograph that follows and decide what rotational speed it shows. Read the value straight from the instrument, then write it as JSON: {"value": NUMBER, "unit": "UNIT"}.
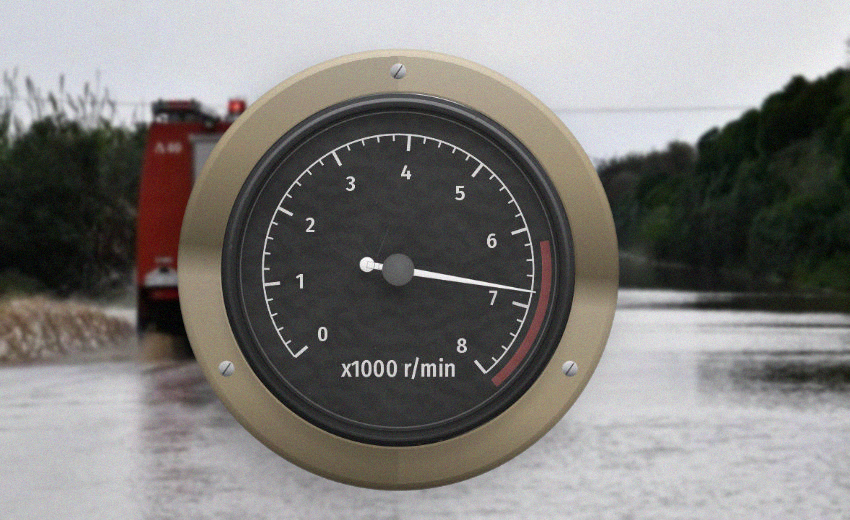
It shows {"value": 6800, "unit": "rpm"}
